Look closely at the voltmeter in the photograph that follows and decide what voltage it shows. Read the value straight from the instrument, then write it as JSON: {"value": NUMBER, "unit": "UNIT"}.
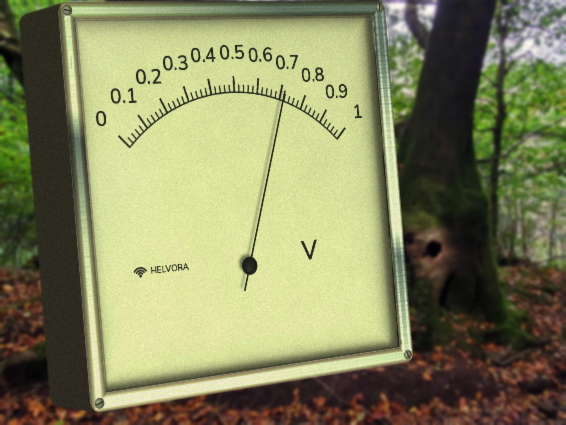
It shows {"value": 0.7, "unit": "V"}
